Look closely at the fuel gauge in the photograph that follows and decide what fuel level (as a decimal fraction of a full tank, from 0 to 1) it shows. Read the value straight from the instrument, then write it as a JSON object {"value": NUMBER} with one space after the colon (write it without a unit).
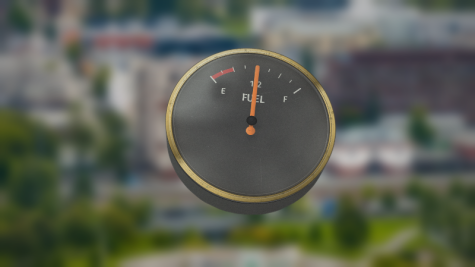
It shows {"value": 0.5}
